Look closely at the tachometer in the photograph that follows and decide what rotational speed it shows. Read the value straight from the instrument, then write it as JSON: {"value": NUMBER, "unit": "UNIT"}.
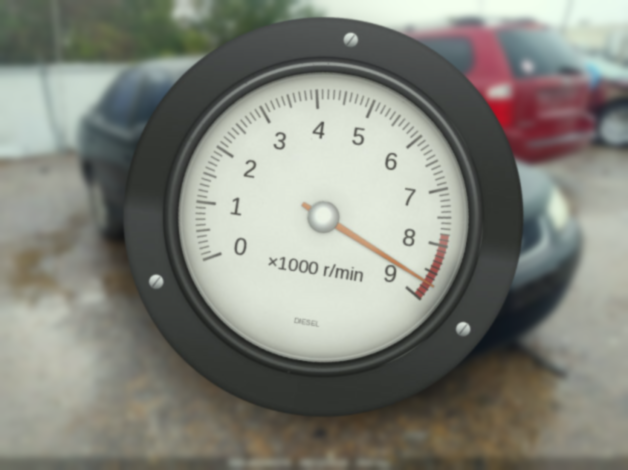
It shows {"value": 8700, "unit": "rpm"}
